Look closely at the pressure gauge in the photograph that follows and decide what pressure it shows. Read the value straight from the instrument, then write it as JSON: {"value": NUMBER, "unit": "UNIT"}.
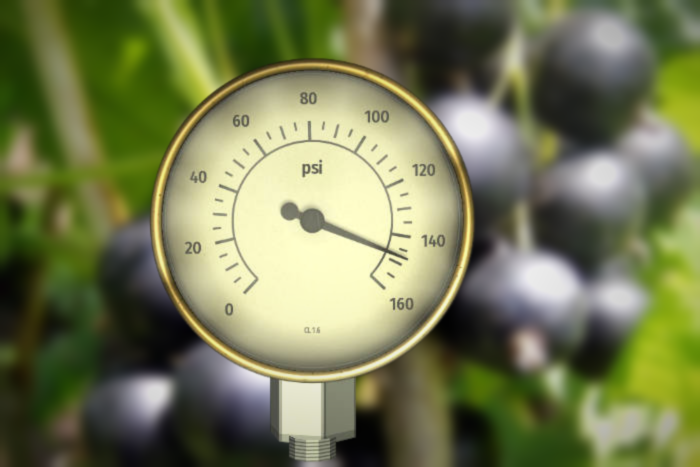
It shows {"value": 147.5, "unit": "psi"}
